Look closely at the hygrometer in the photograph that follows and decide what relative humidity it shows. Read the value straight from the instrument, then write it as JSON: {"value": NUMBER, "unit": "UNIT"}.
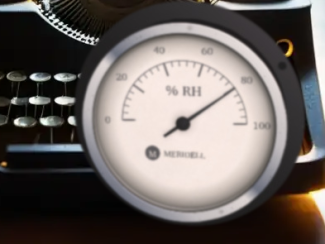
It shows {"value": 80, "unit": "%"}
